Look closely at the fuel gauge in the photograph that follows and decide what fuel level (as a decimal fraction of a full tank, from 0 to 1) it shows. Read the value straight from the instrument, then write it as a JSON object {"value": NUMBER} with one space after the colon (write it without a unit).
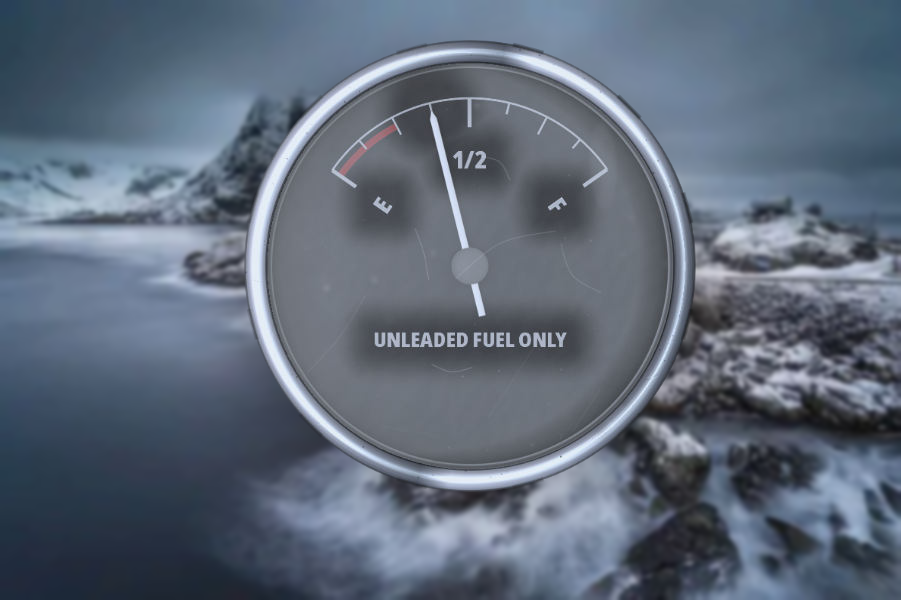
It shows {"value": 0.375}
